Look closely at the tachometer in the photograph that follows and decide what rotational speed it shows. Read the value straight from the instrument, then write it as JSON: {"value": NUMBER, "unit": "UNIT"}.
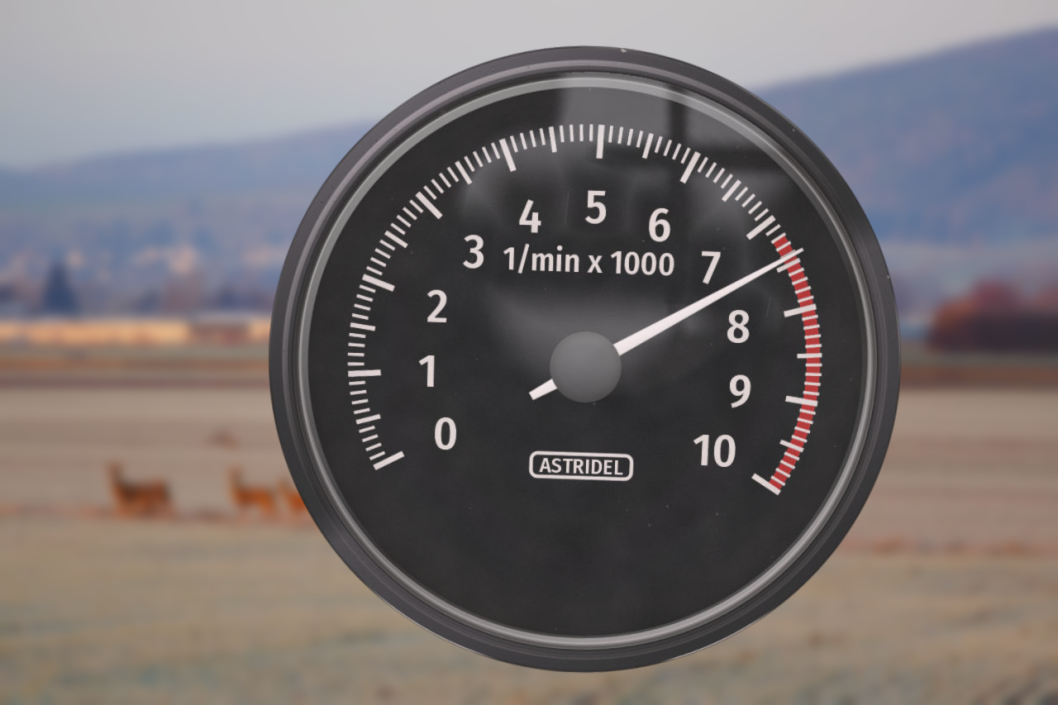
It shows {"value": 7400, "unit": "rpm"}
